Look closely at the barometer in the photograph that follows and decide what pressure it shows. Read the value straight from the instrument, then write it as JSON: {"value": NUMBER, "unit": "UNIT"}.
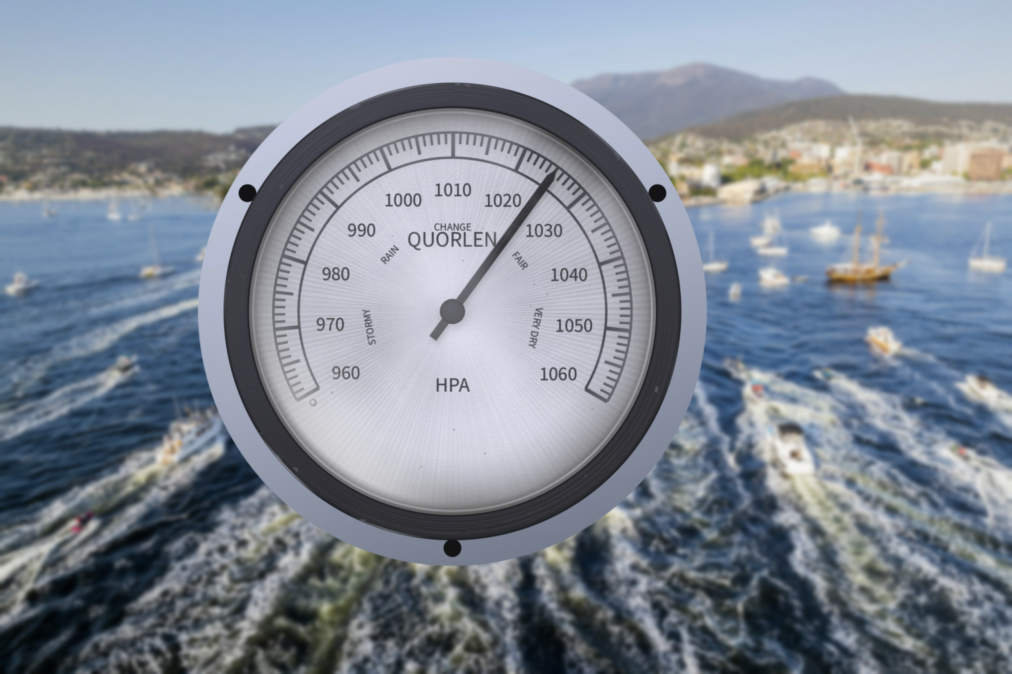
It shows {"value": 1025, "unit": "hPa"}
